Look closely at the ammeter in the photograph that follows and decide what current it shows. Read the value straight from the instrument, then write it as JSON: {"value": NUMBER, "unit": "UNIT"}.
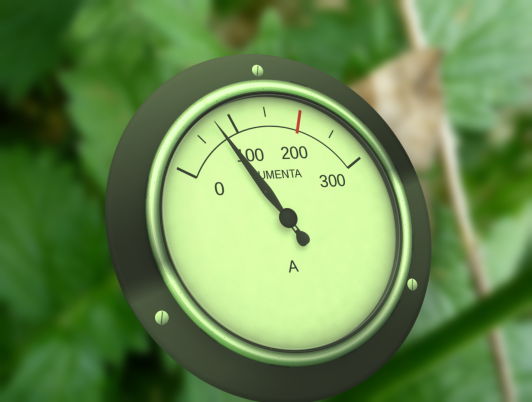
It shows {"value": 75, "unit": "A"}
